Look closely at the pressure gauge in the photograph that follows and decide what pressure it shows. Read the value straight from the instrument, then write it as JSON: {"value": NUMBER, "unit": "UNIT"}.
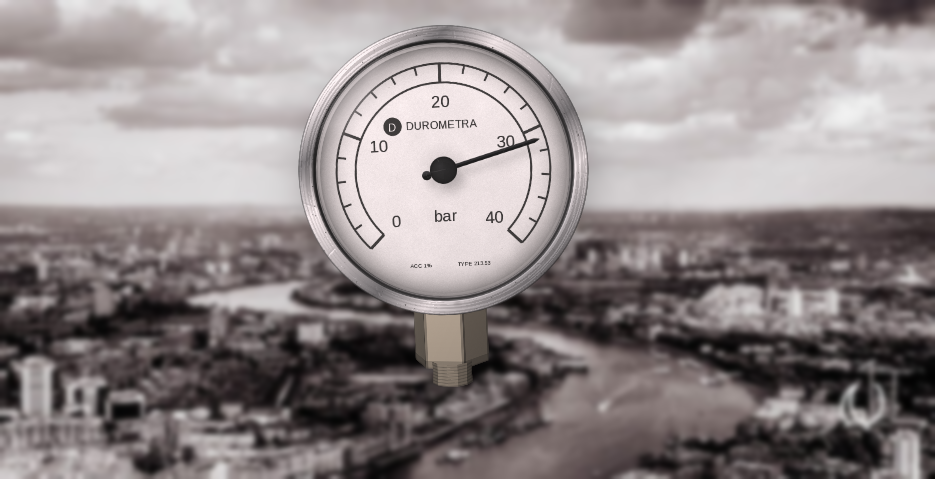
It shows {"value": 31, "unit": "bar"}
